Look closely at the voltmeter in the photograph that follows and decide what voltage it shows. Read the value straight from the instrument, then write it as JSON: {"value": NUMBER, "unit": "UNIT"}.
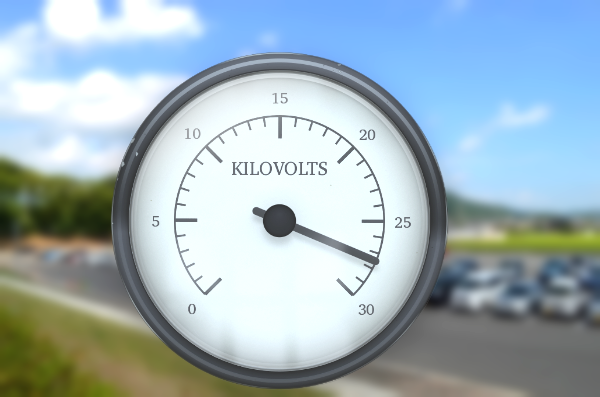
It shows {"value": 27.5, "unit": "kV"}
